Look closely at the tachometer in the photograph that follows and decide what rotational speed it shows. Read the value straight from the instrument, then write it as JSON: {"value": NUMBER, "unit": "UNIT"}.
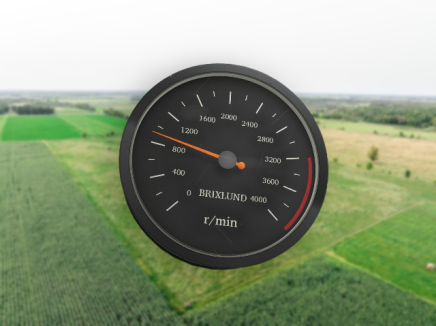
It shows {"value": 900, "unit": "rpm"}
